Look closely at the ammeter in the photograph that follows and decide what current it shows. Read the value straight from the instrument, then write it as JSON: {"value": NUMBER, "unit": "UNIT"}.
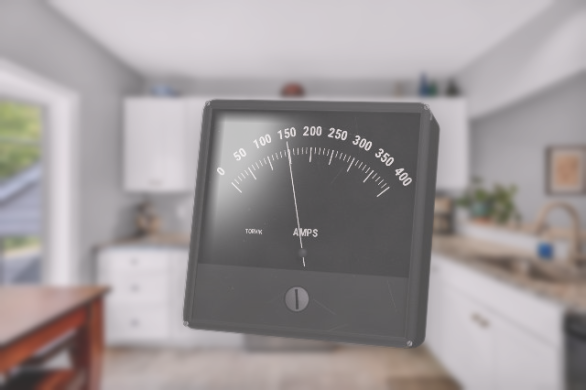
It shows {"value": 150, "unit": "A"}
